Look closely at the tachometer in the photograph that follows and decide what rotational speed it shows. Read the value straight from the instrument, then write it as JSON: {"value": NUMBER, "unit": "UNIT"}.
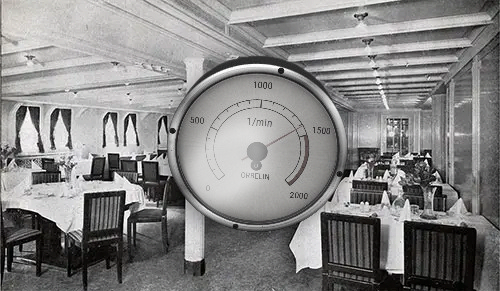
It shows {"value": 1400, "unit": "rpm"}
